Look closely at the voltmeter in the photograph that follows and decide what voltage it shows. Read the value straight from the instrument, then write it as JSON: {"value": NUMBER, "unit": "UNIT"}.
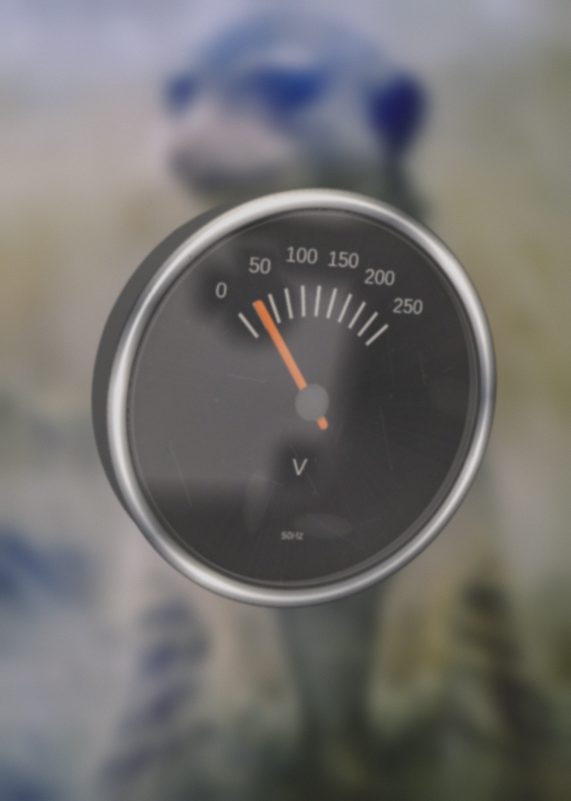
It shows {"value": 25, "unit": "V"}
